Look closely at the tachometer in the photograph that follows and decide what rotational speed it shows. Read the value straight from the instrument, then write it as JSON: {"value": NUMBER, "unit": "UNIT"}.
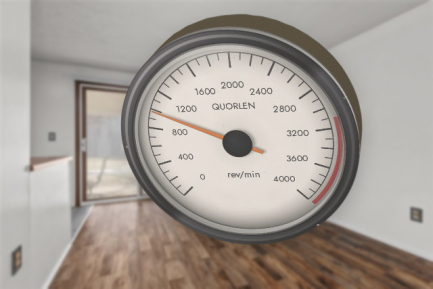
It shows {"value": 1000, "unit": "rpm"}
